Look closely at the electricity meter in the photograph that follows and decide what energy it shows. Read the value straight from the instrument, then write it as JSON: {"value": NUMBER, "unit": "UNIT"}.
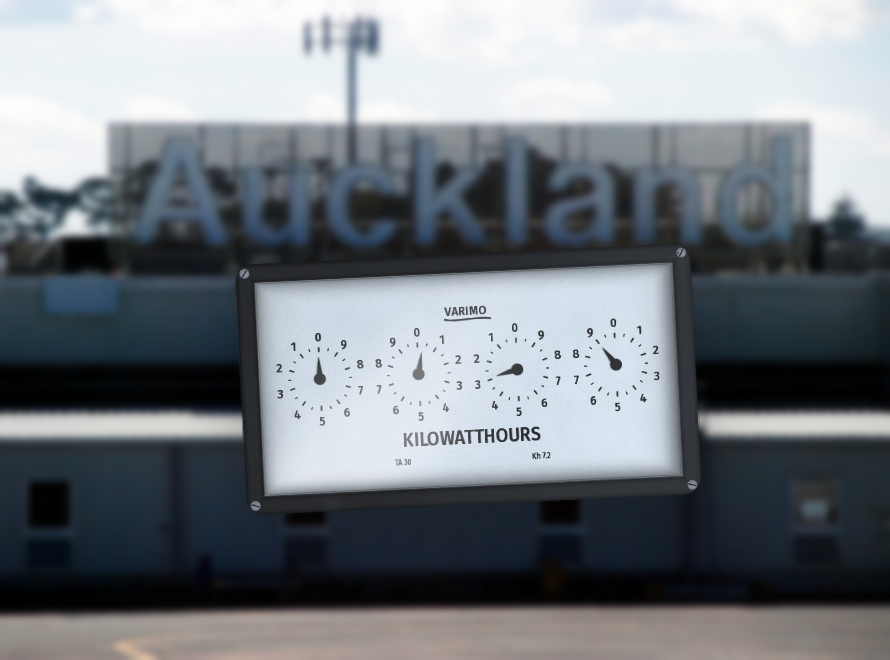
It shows {"value": 29, "unit": "kWh"}
